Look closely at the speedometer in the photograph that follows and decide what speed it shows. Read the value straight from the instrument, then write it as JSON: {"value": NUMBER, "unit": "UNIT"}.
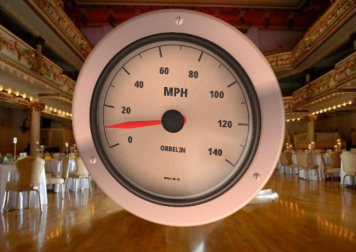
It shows {"value": 10, "unit": "mph"}
